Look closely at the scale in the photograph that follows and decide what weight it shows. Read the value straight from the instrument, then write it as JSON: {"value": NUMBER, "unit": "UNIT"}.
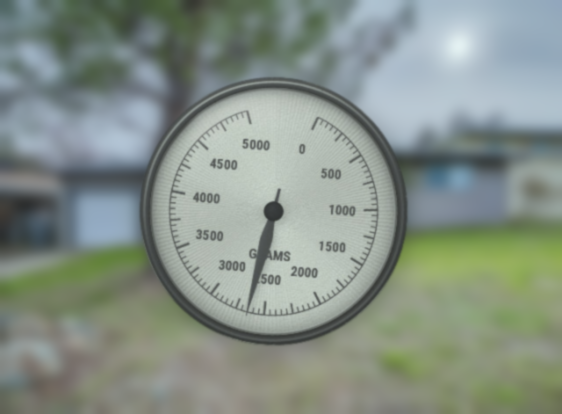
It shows {"value": 2650, "unit": "g"}
